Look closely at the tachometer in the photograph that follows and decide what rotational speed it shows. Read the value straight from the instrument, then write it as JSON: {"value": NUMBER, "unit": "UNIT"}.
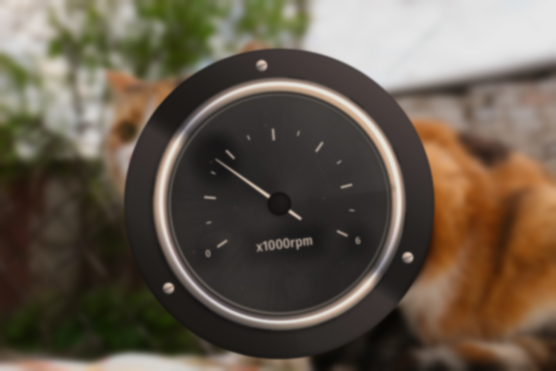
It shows {"value": 1750, "unit": "rpm"}
